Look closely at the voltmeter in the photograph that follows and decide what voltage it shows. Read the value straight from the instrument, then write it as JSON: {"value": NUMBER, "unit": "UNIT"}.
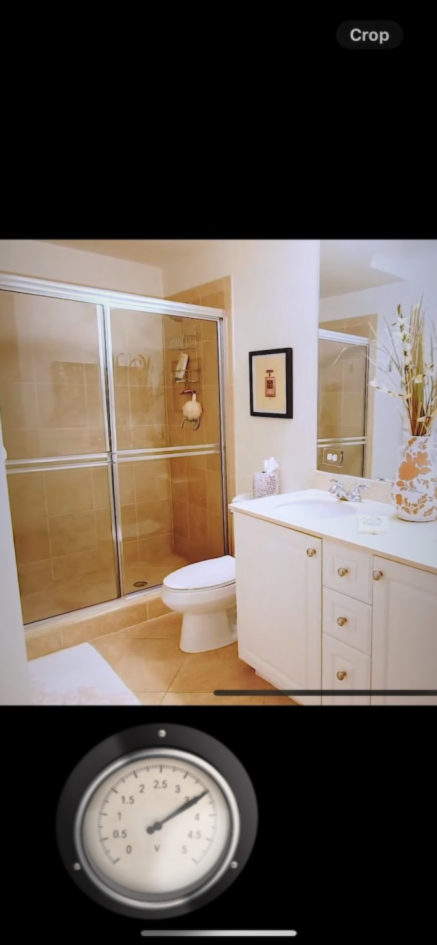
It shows {"value": 3.5, "unit": "V"}
